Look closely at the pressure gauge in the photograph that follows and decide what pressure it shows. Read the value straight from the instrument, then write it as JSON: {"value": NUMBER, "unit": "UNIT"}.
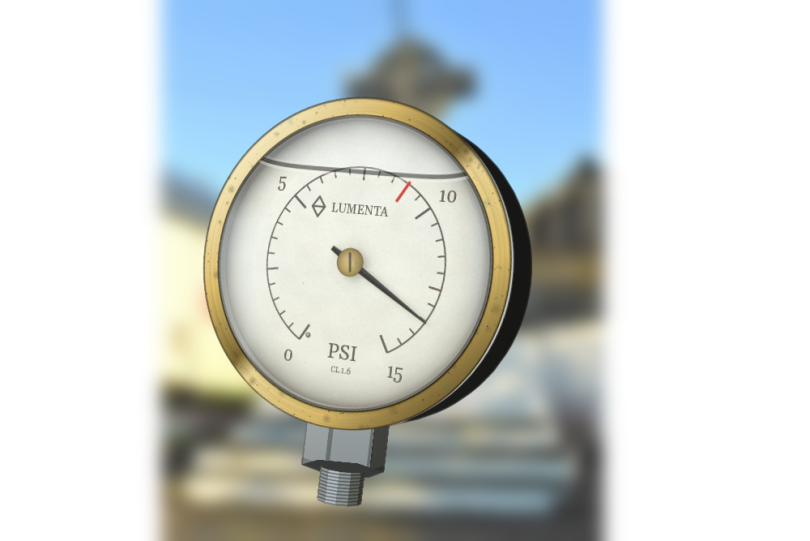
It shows {"value": 13.5, "unit": "psi"}
